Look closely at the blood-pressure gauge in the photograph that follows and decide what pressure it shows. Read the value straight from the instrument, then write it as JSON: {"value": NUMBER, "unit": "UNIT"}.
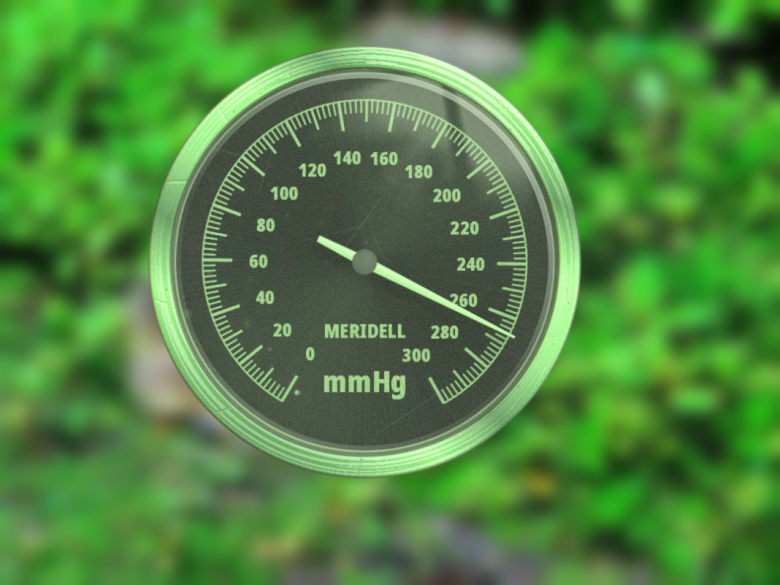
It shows {"value": 266, "unit": "mmHg"}
